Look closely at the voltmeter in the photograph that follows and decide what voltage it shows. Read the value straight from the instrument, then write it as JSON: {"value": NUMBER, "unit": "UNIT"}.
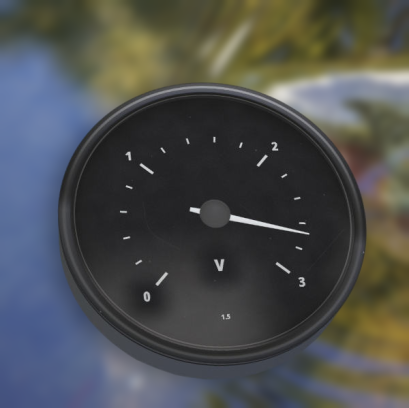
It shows {"value": 2.7, "unit": "V"}
